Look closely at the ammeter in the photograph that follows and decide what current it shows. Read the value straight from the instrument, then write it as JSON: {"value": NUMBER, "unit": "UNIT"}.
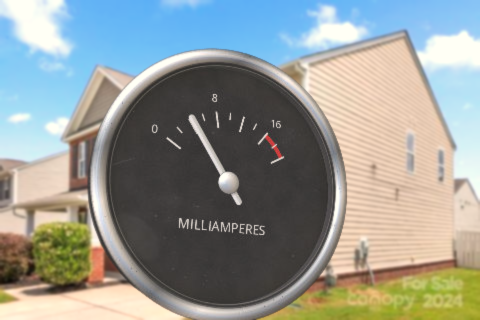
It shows {"value": 4, "unit": "mA"}
